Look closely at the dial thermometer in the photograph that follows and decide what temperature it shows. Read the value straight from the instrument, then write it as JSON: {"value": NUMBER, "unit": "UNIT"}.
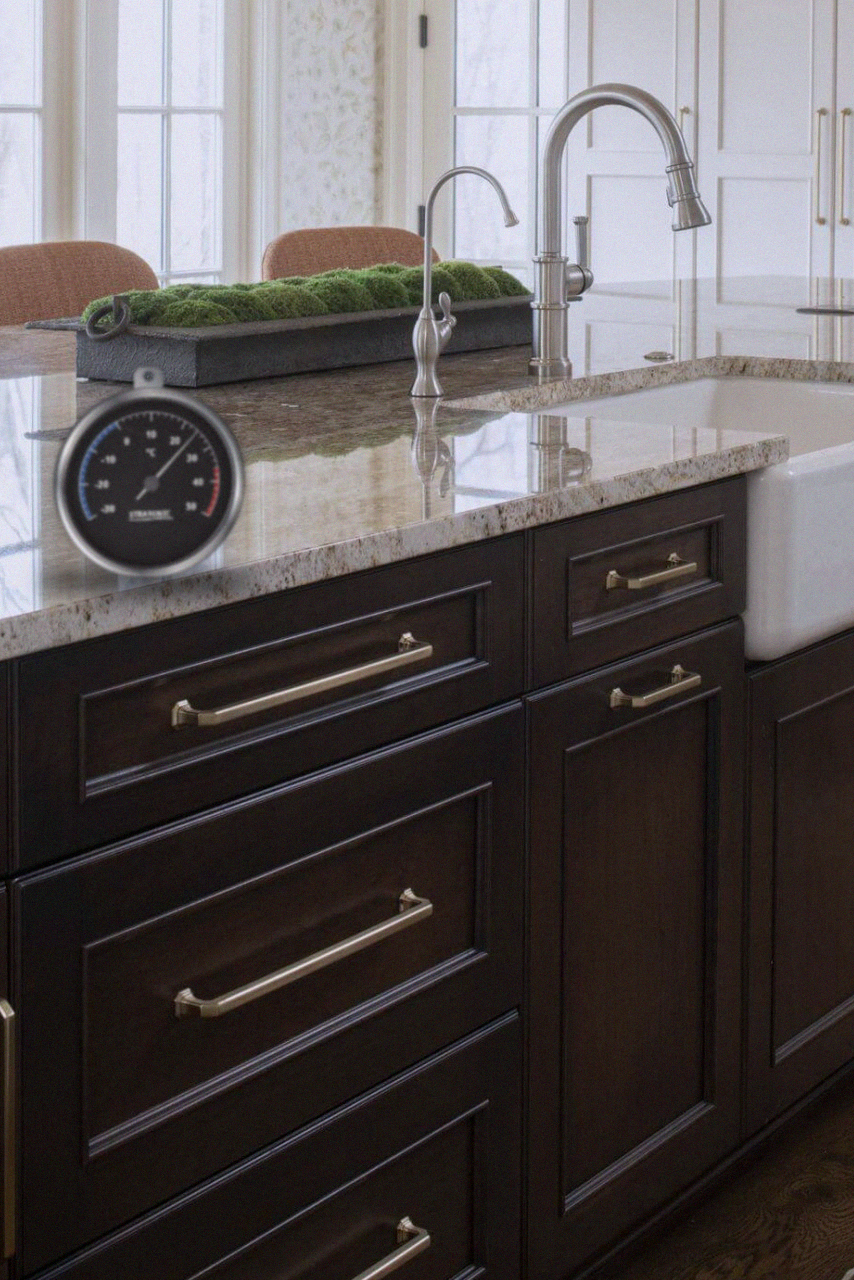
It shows {"value": 24, "unit": "°C"}
